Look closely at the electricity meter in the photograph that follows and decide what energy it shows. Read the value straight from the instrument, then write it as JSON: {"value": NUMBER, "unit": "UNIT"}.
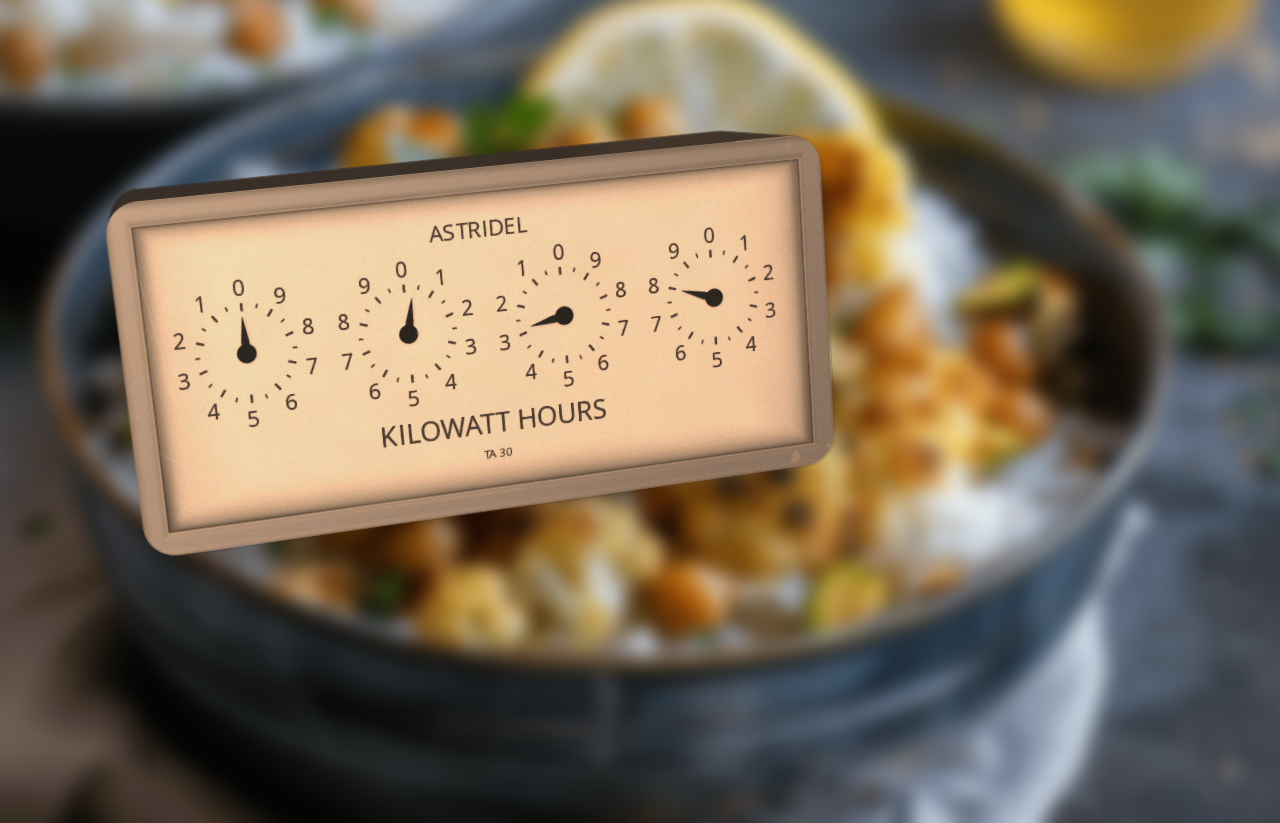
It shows {"value": 28, "unit": "kWh"}
